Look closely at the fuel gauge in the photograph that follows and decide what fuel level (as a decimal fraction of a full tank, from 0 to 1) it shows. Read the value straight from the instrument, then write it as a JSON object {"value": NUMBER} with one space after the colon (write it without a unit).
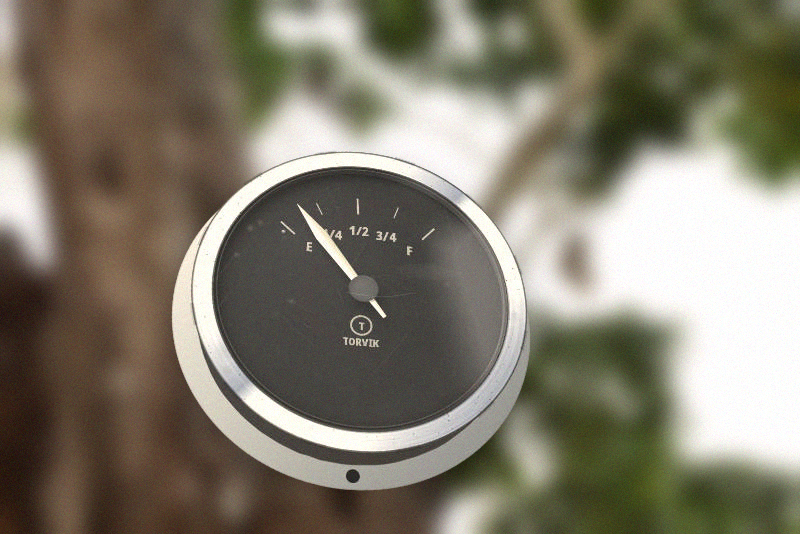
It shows {"value": 0.125}
